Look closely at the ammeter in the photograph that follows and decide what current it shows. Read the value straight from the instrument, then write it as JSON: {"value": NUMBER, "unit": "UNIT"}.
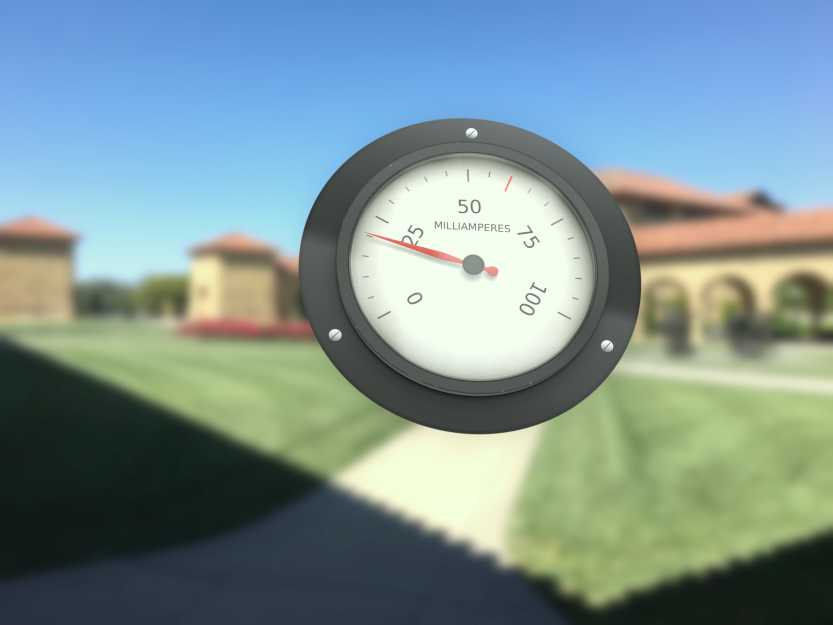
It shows {"value": 20, "unit": "mA"}
